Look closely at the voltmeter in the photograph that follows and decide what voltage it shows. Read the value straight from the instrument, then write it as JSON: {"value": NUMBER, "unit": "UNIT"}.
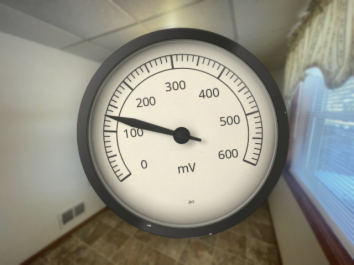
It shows {"value": 130, "unit": "mV"}
